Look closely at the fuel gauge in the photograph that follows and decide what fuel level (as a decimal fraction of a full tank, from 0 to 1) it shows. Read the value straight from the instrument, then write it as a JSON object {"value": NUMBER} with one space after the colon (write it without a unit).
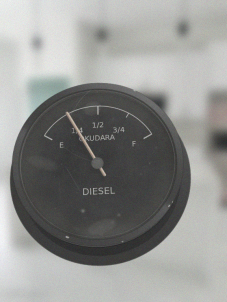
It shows {"value": 0.25}
